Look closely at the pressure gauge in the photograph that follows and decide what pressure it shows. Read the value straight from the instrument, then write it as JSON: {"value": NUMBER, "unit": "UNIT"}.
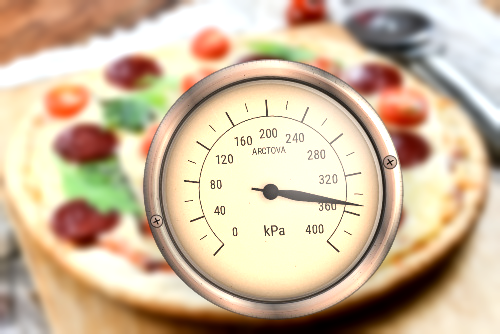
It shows {"value": 350, "unit": "kPa"}
